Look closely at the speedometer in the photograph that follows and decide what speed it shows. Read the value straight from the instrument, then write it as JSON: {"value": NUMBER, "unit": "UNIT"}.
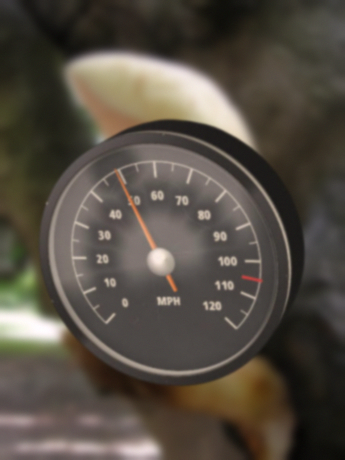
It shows {"value": 50, "unit": "mph"}
